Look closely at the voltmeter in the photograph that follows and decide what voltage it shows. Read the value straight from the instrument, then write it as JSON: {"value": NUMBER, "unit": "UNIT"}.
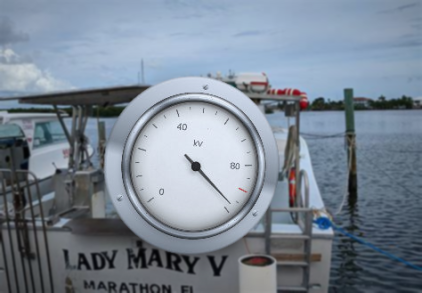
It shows {"value": 97.5, "unit": "kV"}
